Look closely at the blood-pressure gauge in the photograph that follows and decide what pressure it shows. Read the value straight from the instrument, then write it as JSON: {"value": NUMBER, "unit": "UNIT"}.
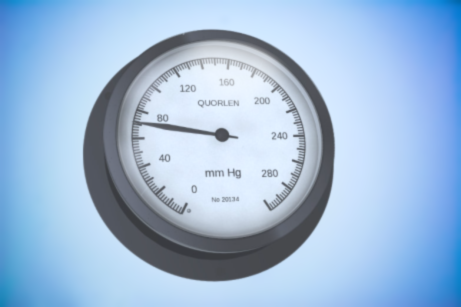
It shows {"value": 70, "unit": "mmHg"}
